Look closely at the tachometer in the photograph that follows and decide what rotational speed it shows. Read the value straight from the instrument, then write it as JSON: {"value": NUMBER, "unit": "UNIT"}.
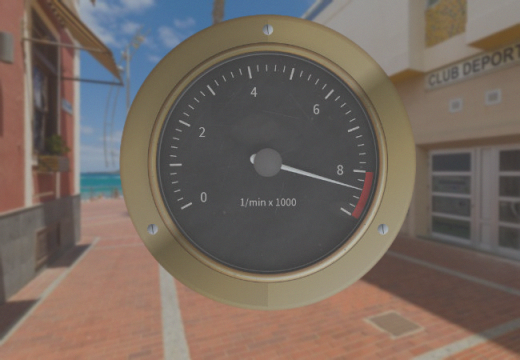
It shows {"value": 8400, "unit": "rpm"}
